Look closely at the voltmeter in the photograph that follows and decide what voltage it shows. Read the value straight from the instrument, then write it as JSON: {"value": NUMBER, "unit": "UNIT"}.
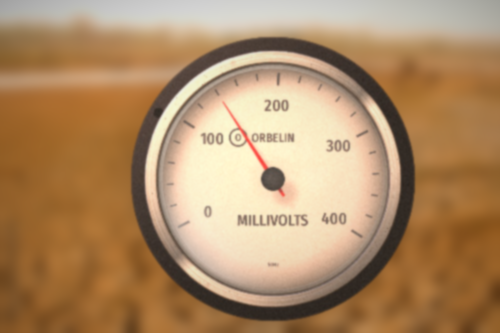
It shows {"value": 140, "unit": "mV"}
